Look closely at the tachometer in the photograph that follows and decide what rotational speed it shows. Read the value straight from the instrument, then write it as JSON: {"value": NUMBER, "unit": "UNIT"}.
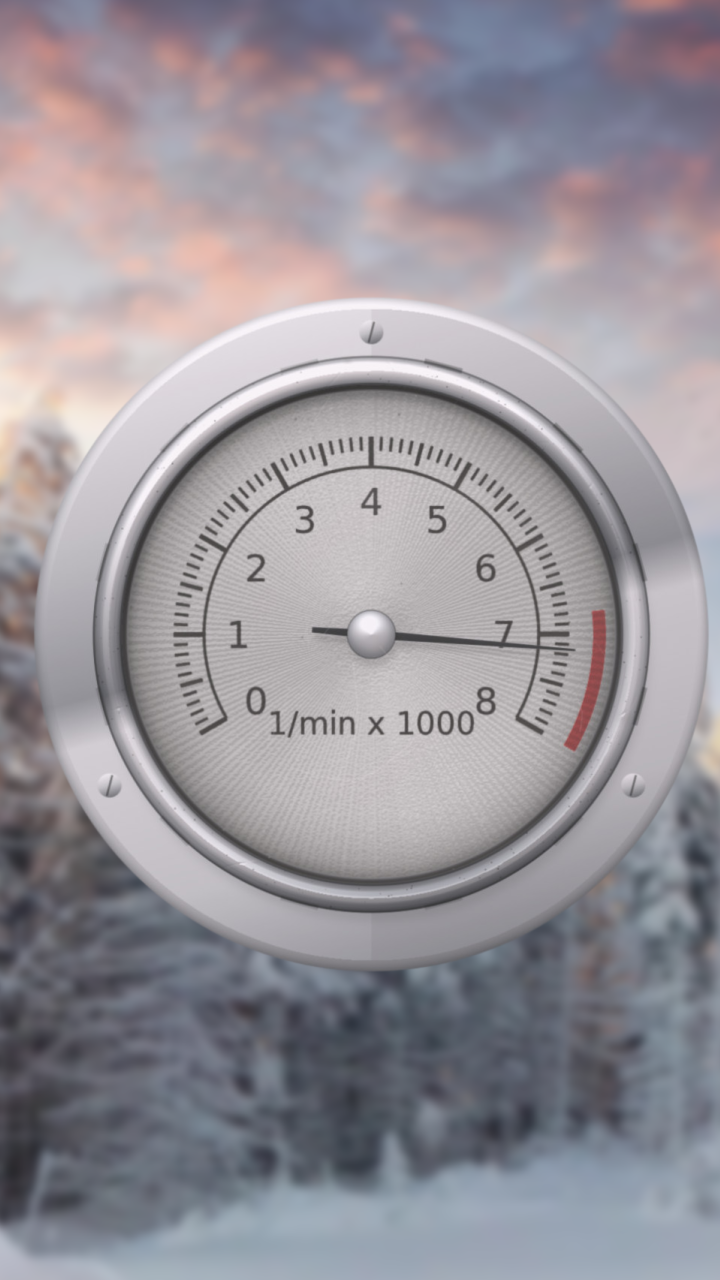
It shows {"value": 7150, "unit": "rpm"}
